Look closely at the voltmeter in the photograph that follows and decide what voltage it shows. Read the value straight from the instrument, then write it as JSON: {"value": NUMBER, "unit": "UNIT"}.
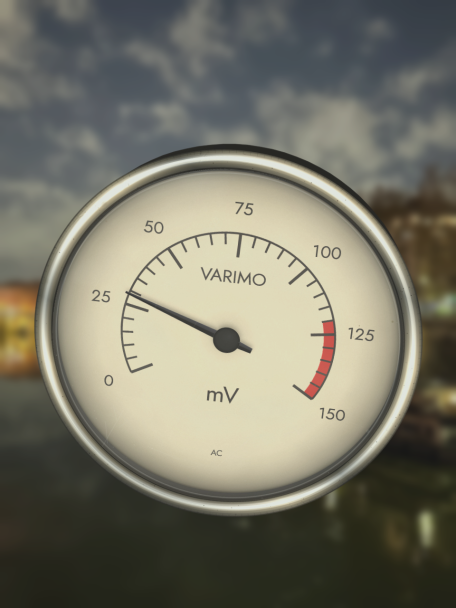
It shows {"value": 30, "unit": "mV"}
